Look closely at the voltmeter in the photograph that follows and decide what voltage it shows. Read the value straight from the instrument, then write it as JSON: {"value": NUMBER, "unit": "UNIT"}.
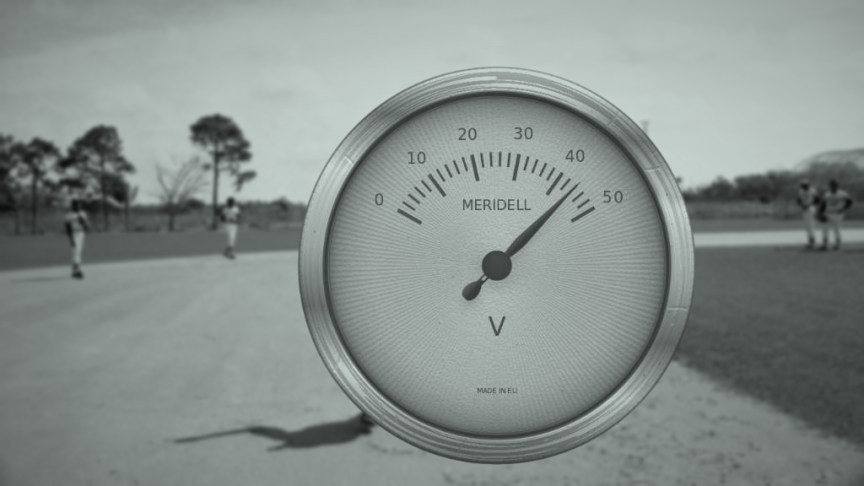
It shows {"value": 44, "unit": "V"}
